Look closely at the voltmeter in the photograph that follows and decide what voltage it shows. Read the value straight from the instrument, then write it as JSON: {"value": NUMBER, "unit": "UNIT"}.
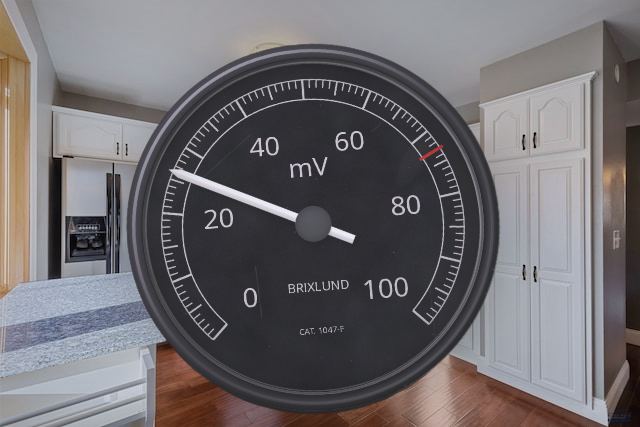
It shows {"value": 26, "unit": "mV"}
